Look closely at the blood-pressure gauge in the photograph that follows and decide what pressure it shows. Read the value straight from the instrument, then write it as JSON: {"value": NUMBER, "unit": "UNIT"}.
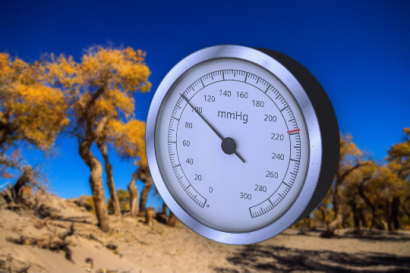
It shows {"value": 100, "unit": "mmHg"}
